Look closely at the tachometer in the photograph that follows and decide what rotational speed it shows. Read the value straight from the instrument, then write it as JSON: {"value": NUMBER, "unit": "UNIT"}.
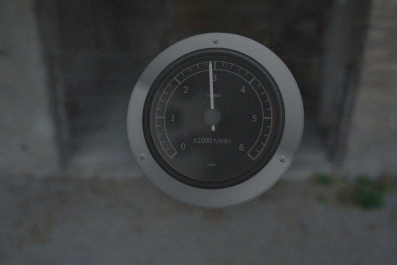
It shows {"value": 2900, "unit": "rpm"}
